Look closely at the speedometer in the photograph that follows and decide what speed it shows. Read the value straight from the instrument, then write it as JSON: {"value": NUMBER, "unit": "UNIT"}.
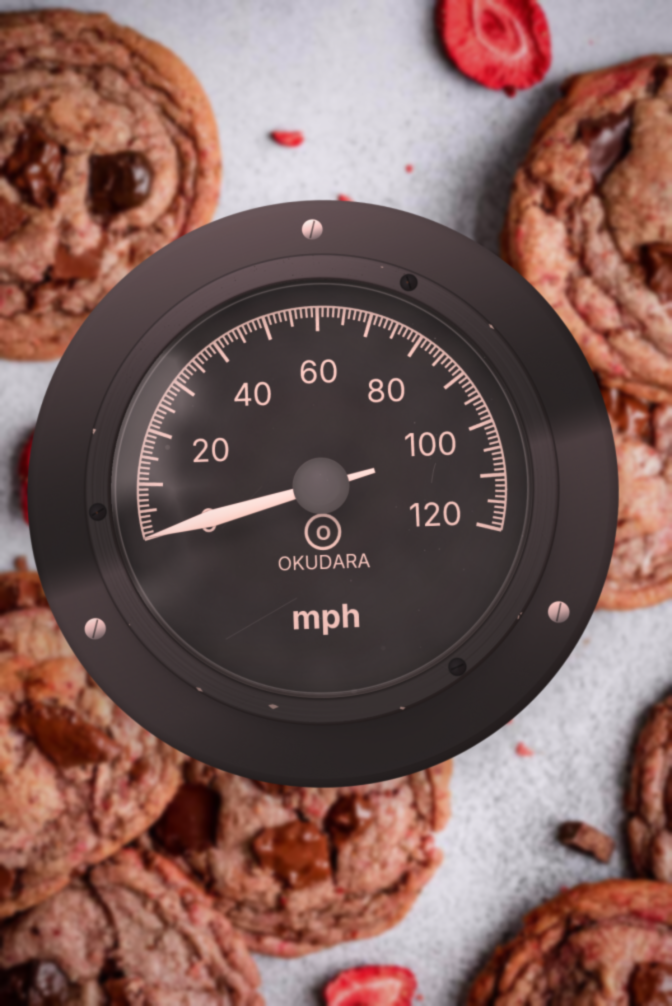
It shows {"value": 0, "unit": "mph"}
